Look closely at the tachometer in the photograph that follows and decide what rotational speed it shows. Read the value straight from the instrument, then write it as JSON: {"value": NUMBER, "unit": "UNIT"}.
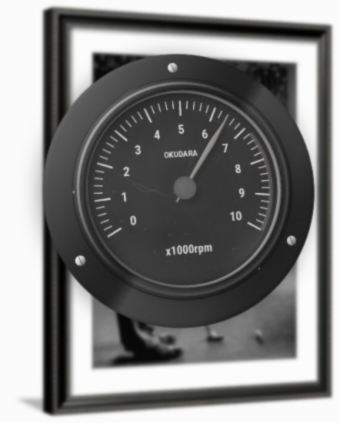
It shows {"value": 6400, "unit": "rpm"}
